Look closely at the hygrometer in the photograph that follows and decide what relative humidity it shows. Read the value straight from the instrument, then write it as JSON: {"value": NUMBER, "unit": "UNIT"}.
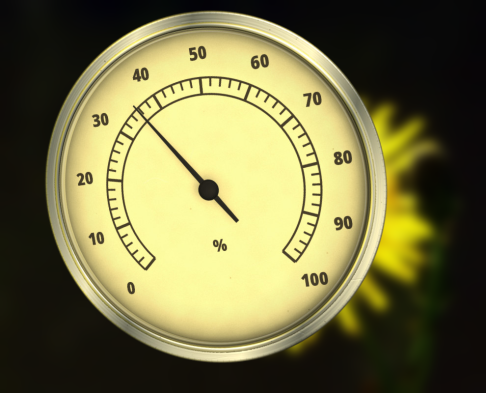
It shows {"value": 36, "unit": "%"}
